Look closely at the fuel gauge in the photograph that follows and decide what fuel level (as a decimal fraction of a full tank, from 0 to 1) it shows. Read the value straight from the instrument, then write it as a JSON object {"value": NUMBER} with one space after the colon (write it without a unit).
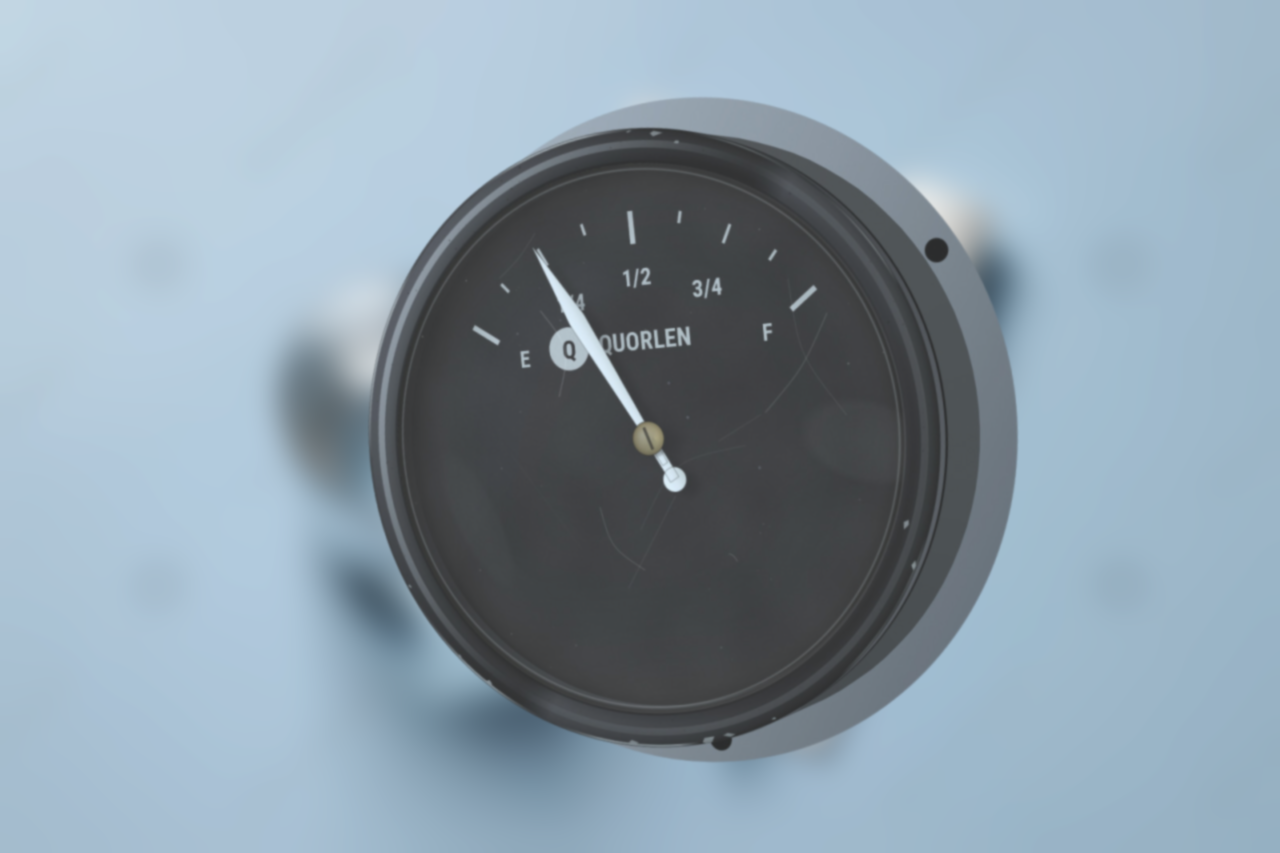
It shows {"value": 0.25}
